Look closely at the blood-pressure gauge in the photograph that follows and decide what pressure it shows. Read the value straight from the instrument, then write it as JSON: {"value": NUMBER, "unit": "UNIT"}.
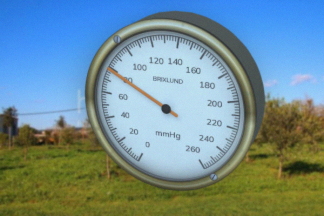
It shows {"value": 80, "unit": "mmHg"}
